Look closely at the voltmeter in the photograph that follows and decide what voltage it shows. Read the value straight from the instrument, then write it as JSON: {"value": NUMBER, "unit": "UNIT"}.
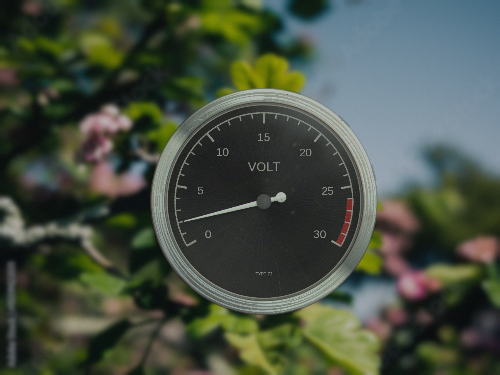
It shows {"value": 2, "unit": "V"}
